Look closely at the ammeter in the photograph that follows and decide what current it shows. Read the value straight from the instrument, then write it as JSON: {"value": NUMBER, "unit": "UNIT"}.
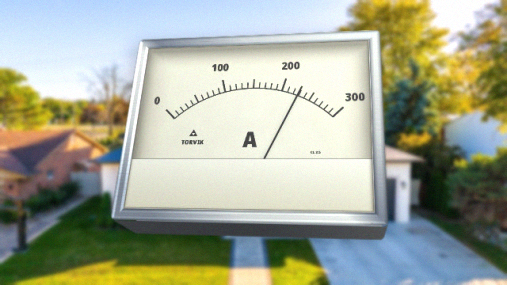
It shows {"value": 230, "unit": "A"}
